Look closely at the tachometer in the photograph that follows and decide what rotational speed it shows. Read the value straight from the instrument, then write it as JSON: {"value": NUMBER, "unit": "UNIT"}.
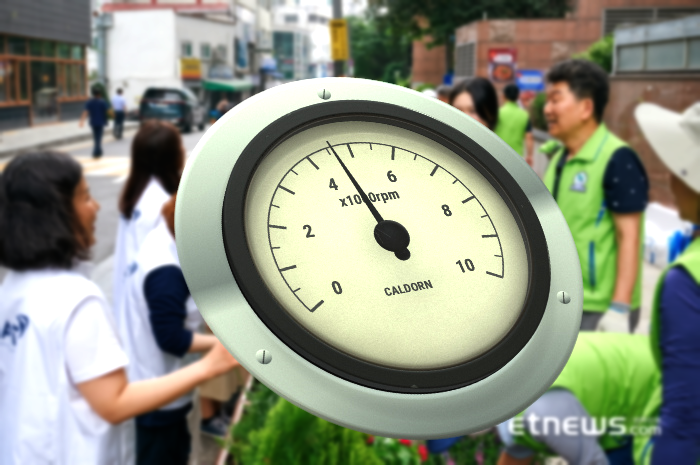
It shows {"value": 4500, "unit": "rpm"}
